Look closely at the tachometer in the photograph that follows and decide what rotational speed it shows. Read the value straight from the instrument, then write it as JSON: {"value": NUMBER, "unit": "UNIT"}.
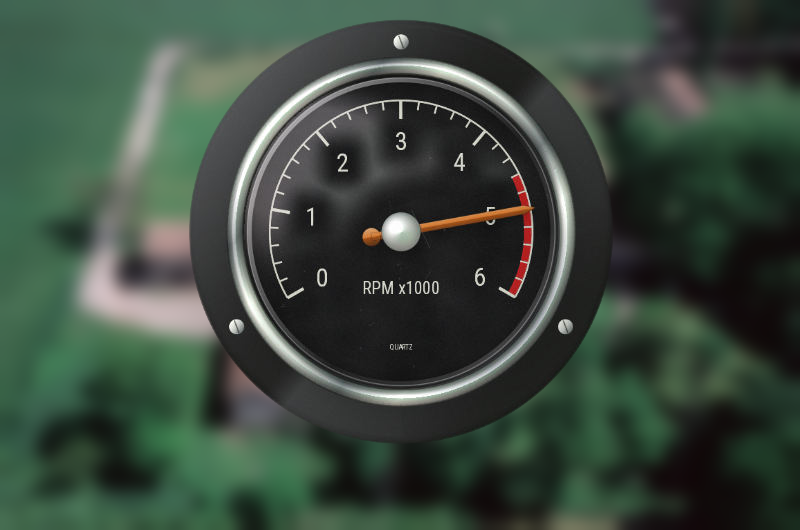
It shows {"value": 5000, "unit": "rpm"}
